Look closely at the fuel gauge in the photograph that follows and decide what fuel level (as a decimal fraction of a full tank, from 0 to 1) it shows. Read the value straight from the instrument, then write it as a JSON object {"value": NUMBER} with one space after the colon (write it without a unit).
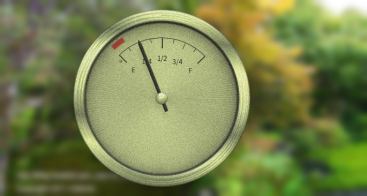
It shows {"value": 0.25}
